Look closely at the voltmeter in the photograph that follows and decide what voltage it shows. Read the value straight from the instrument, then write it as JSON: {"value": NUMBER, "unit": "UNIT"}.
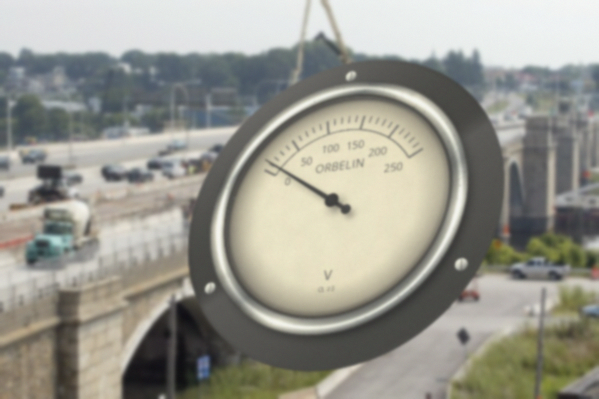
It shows {"value": 10, "unit": "V"}
